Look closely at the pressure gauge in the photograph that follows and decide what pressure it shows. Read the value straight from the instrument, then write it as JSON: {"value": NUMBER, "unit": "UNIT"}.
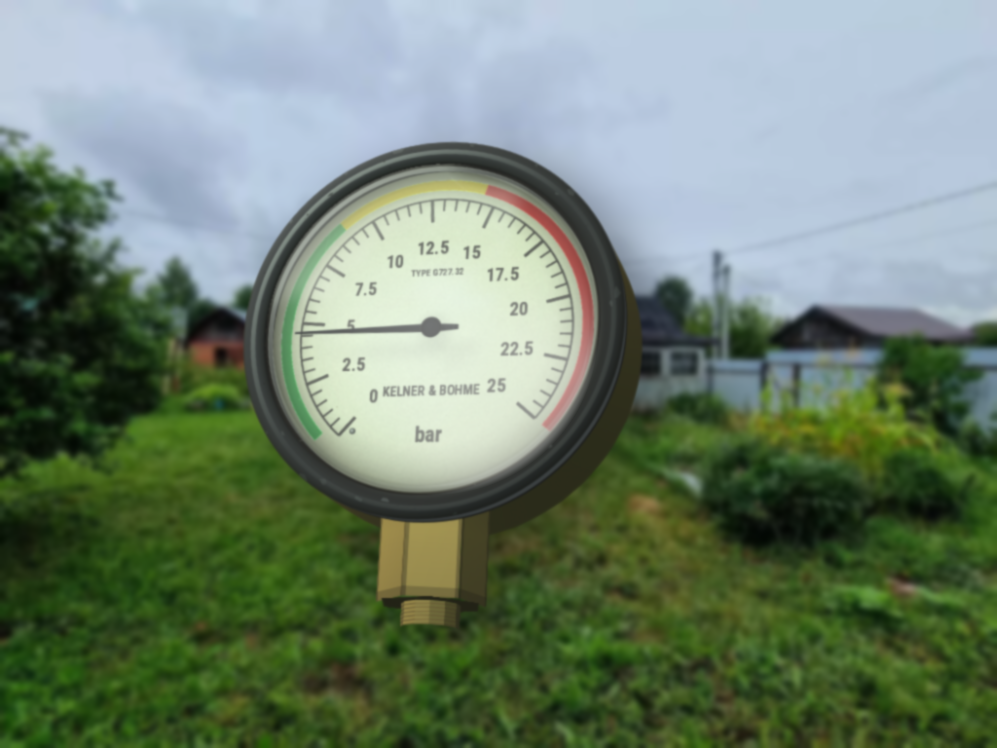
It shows {"value": 4.5, "unit": "bar"}
